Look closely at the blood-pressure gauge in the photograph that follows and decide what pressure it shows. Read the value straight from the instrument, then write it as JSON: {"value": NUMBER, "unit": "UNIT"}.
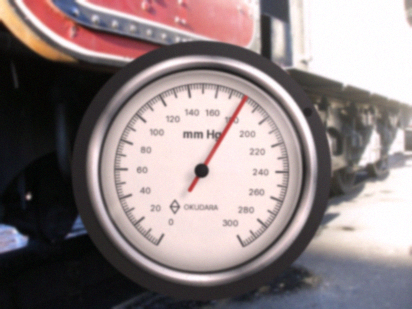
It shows {"value": 180, "unit": "mmHg"}
